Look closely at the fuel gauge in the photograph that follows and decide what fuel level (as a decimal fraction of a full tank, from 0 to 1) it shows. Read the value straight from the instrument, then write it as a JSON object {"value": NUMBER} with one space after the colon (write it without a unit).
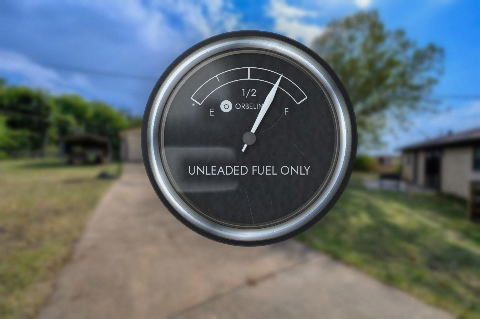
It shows {"value": 0.75}
